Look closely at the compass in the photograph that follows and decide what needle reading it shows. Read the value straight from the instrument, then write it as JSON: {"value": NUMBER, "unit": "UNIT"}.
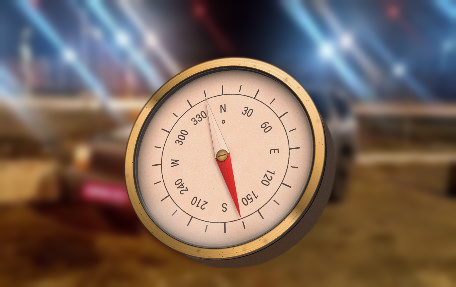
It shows {"value": 165, "unit": "°"}
